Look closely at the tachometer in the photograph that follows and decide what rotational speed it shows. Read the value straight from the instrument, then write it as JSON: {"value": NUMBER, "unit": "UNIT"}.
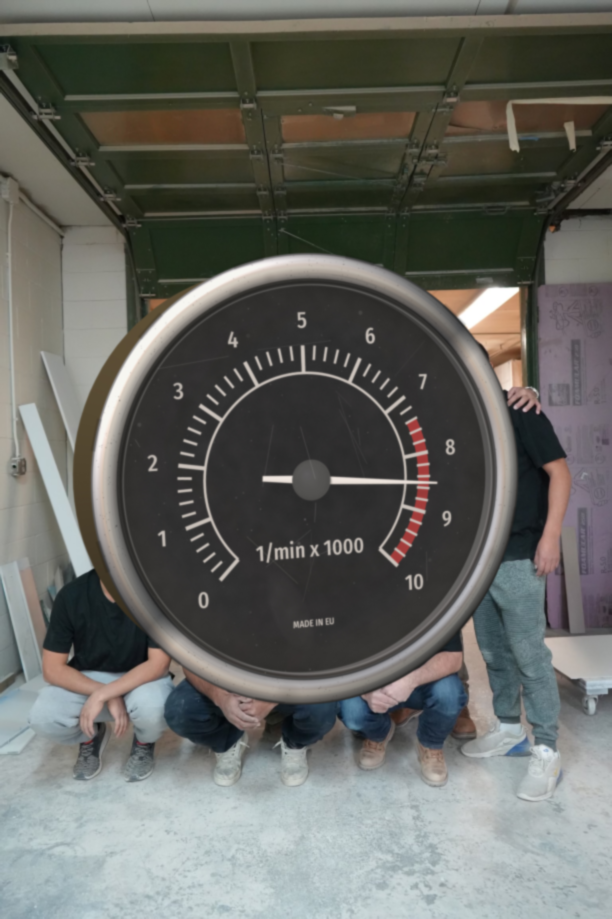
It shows {"value": 8500, "unit": "rpm"}
